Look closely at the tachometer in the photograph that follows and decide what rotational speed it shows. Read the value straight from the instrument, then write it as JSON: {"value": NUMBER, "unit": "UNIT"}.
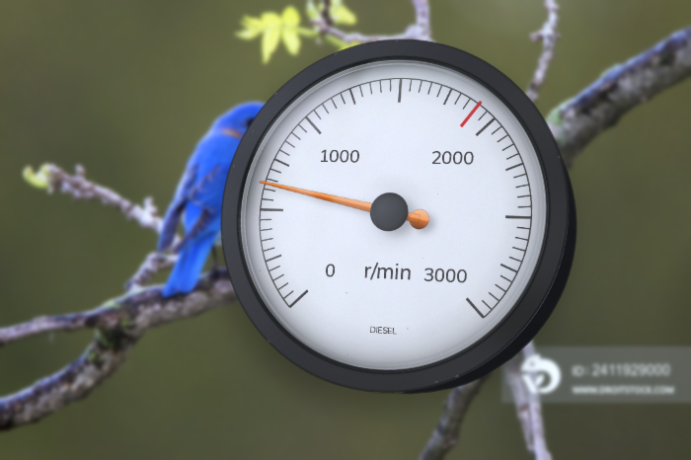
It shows {"value": 625, "unit": "rpm"}
